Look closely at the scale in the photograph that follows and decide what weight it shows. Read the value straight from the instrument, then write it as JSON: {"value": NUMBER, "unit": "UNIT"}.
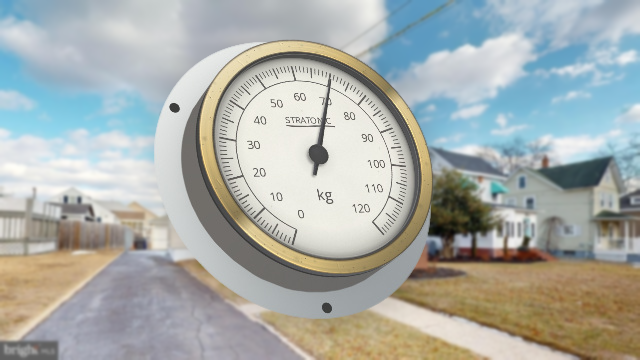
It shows {"value": 70, "unit": "kg"}
